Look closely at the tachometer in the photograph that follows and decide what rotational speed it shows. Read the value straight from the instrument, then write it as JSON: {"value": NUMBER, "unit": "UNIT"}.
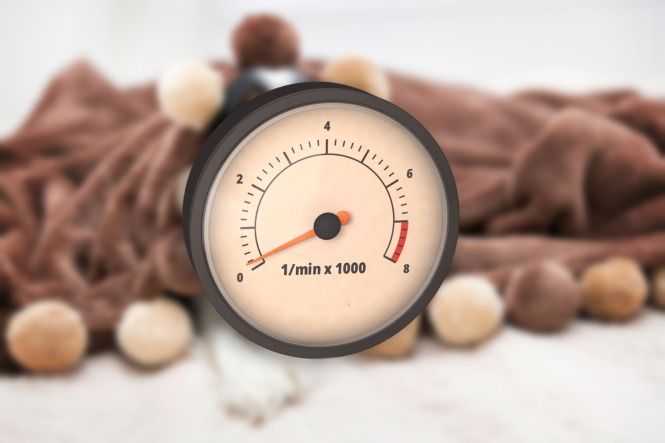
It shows {"value": 200, "unit": "rpm"}
